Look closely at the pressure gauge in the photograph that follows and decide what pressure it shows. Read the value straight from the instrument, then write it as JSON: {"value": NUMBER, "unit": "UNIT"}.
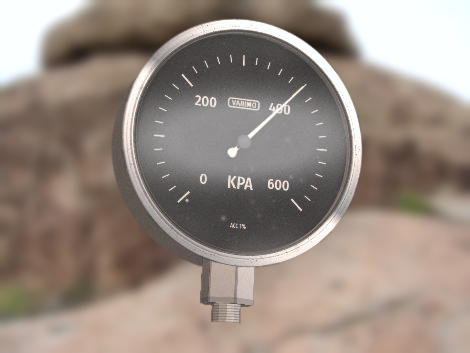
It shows {"value": 400, "unit": "kPa"}
